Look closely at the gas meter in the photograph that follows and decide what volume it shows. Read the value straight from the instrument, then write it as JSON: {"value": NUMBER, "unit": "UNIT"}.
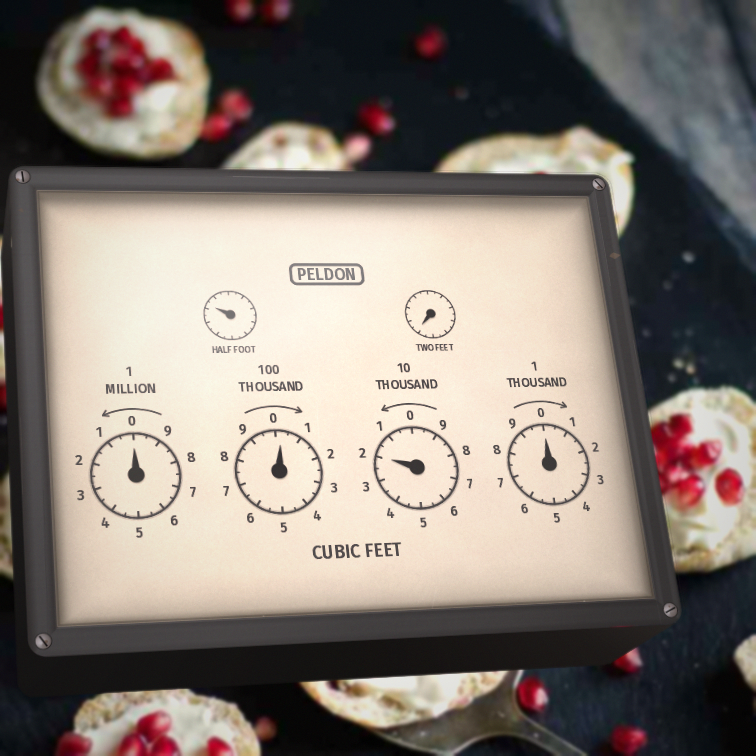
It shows {"value": 2000, "unit": "ft³"}
